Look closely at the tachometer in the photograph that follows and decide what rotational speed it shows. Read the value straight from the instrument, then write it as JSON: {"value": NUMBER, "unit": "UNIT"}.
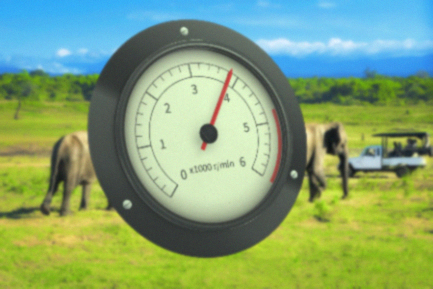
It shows {"value": 3800, "unit": "rpm"}
